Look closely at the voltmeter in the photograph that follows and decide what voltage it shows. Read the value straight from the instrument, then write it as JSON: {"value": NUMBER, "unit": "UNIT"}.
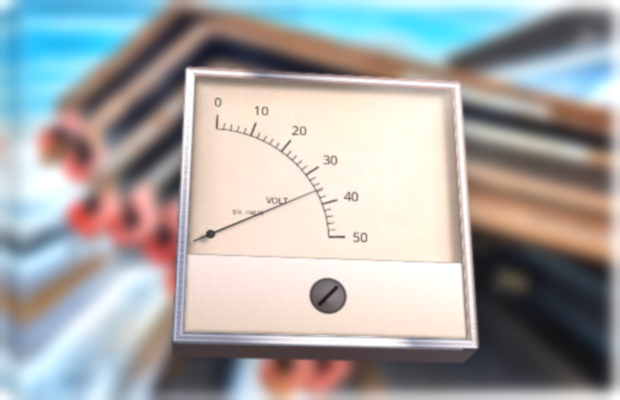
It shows {"value": 36, "unit": "V"}
